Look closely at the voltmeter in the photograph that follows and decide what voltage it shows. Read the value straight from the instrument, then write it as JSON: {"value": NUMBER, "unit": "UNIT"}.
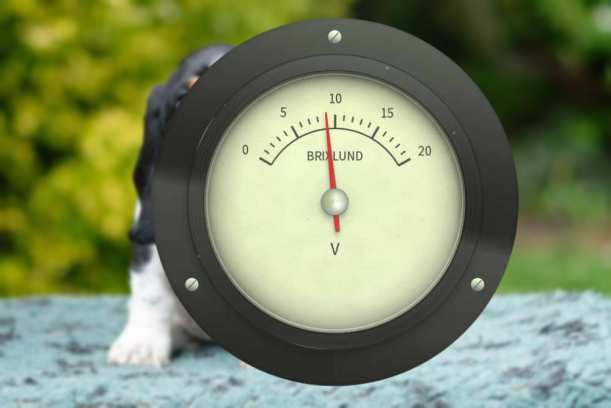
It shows {"value": 9, "unit": "V"}
